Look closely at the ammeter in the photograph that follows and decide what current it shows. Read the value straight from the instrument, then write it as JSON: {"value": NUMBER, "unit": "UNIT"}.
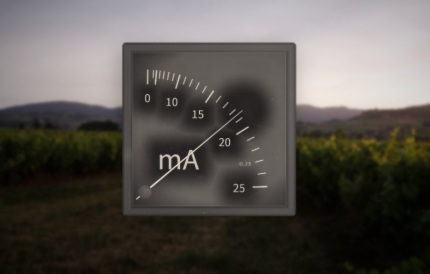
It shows {"value": 18.5, "unit": "mA"}
